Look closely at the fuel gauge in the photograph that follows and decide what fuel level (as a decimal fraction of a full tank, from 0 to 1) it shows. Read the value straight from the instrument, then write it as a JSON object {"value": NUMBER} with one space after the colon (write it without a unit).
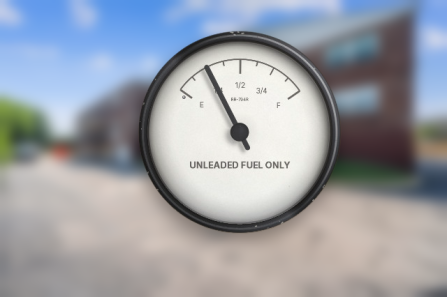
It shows {"value": 0.25}
